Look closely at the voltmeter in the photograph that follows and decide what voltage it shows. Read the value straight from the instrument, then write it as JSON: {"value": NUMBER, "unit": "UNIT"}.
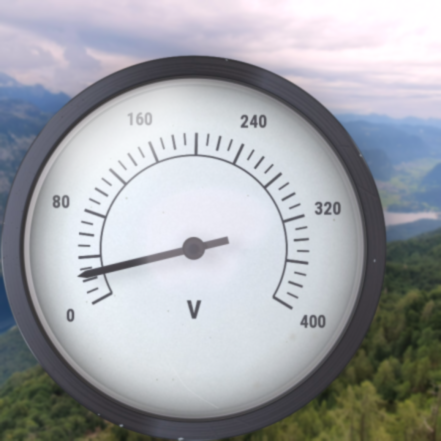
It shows {"value": 25, "unit": "V"}
